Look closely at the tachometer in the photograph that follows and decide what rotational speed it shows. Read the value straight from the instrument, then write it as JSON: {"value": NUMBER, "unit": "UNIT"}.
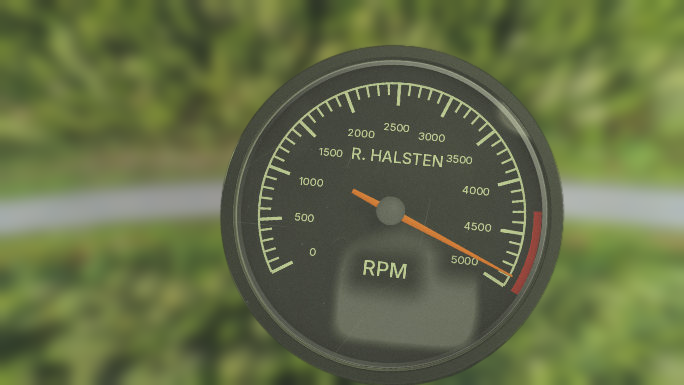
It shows {"value": 4900, "unit": "rpm"}
